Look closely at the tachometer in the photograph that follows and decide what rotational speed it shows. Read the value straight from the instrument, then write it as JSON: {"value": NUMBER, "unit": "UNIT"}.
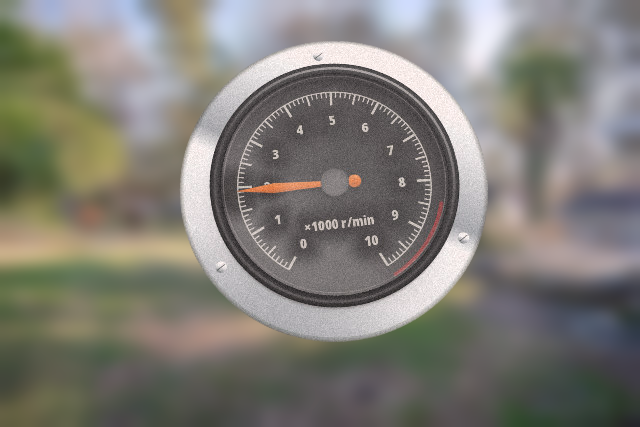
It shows {"value": 1900, "unit": "rpm"}
